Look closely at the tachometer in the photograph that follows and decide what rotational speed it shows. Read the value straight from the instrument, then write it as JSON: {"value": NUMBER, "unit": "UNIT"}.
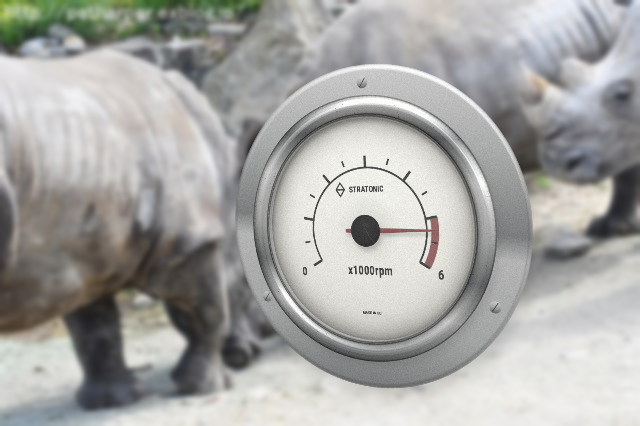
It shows {"value": 5250, "unit": "rpm"}
